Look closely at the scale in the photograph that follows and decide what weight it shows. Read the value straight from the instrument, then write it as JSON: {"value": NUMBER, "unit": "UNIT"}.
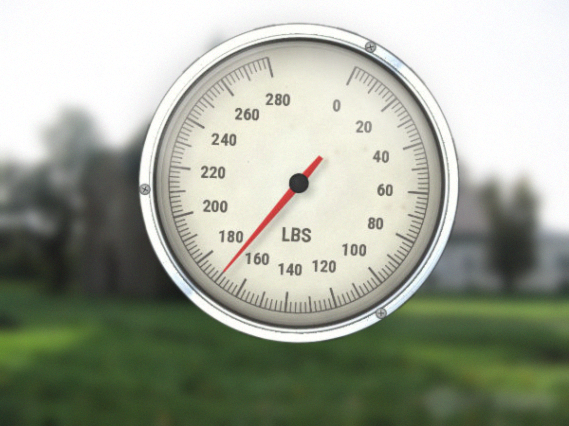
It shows {"value": 170, "unit": "lb"}
